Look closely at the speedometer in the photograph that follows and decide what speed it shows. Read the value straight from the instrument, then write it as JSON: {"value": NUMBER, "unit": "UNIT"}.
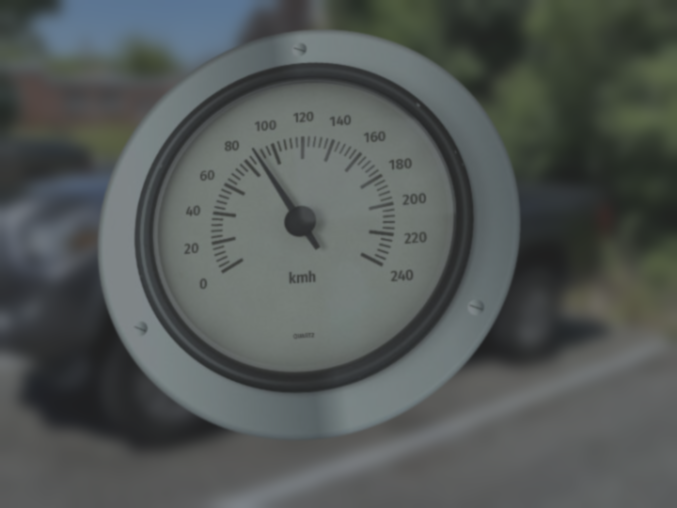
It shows {"value": 88, "unit": "km/h"}
